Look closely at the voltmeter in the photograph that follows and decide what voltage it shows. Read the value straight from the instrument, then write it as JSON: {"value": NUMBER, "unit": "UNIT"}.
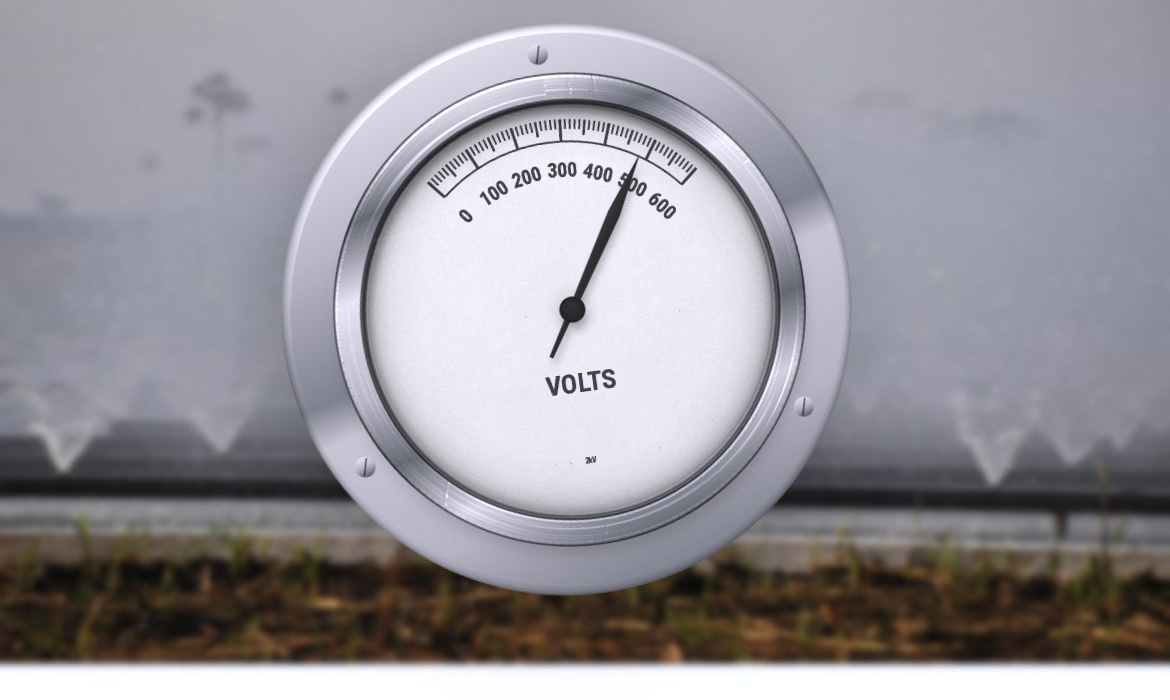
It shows {"value": 480, "unit": "V"}
